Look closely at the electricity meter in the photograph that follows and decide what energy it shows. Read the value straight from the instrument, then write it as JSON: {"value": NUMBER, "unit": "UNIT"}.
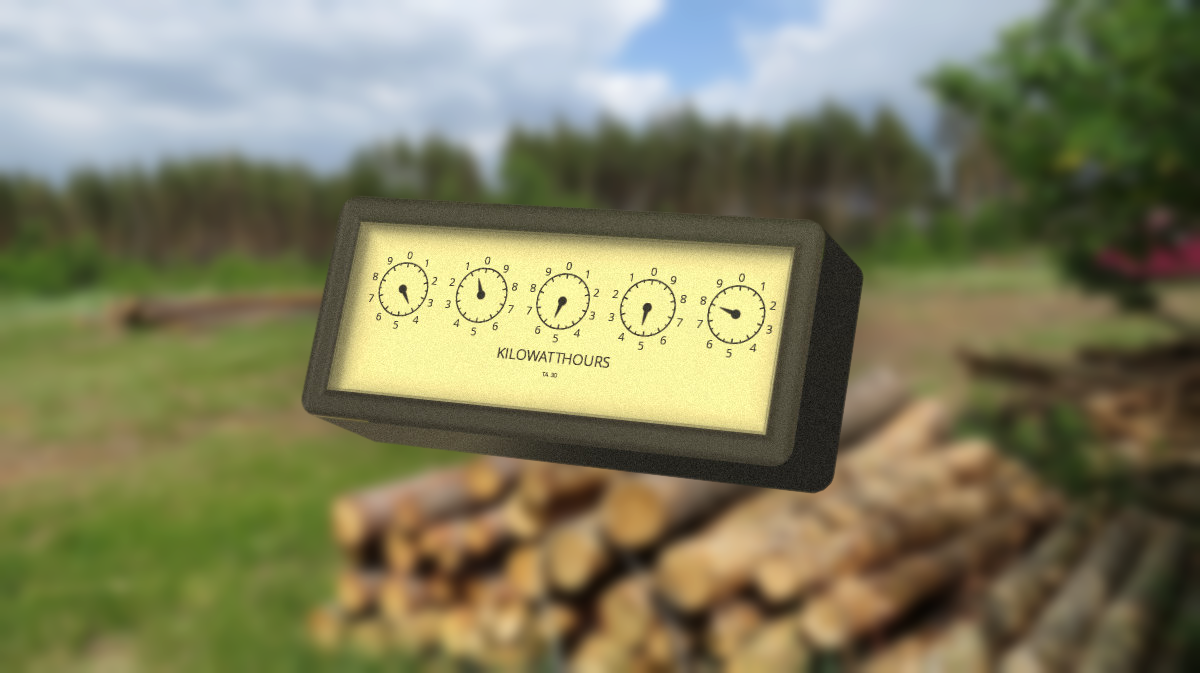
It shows {"value": 40548, "unit": "kWh"}
